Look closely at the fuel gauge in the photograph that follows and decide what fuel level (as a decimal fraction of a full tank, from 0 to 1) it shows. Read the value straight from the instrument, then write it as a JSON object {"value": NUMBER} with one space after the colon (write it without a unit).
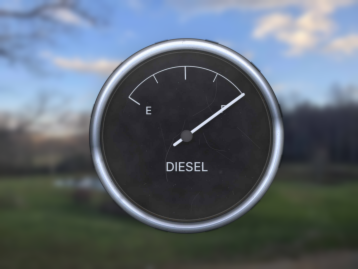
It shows {"value": 1}
